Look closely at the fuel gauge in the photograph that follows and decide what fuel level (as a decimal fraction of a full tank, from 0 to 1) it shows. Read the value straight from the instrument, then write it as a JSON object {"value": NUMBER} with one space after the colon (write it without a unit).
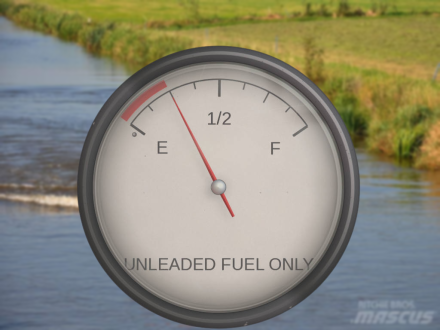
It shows {"value": 0.25}
